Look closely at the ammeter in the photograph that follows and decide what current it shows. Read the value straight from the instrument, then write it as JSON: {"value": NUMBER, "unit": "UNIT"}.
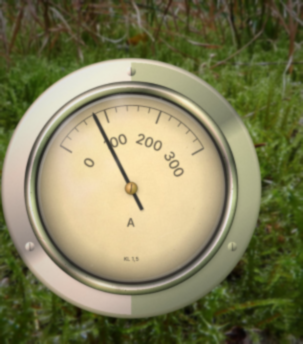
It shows {"value": 80, "unit": "A"}
